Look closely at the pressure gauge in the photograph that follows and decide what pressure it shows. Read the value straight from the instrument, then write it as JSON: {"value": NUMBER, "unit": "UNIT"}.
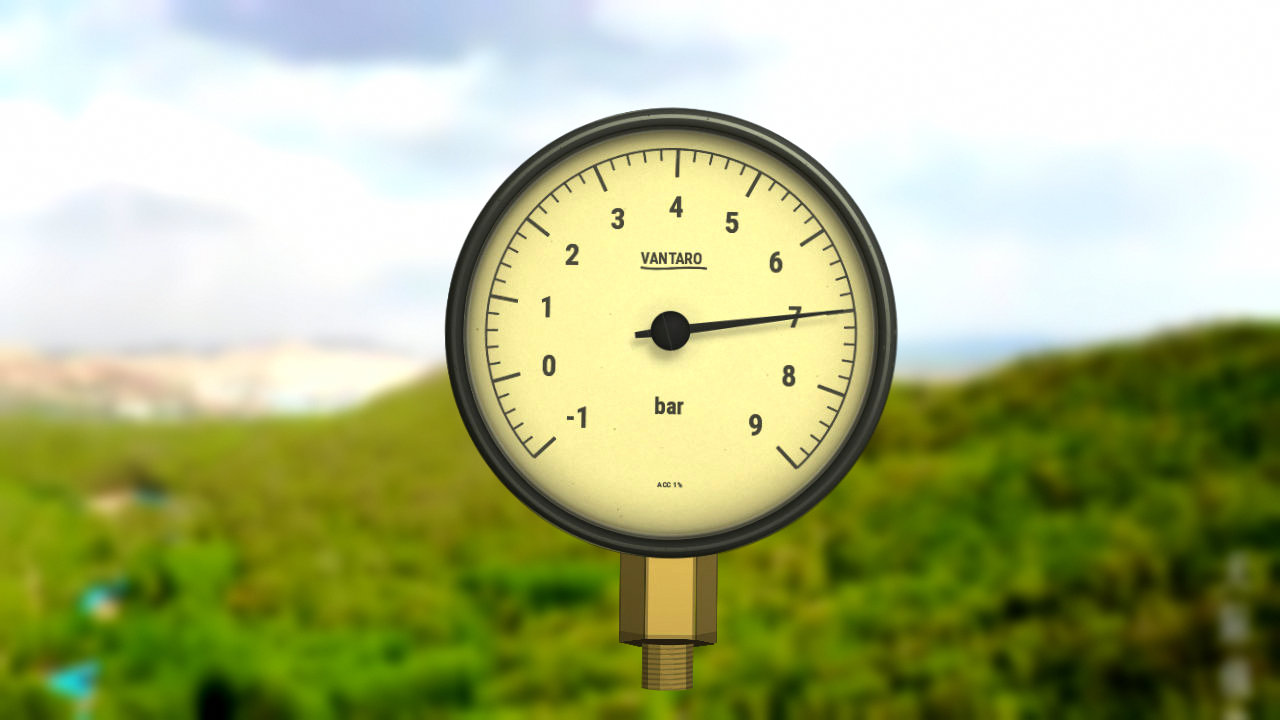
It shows {"value": 7, "unit": "bar"}
